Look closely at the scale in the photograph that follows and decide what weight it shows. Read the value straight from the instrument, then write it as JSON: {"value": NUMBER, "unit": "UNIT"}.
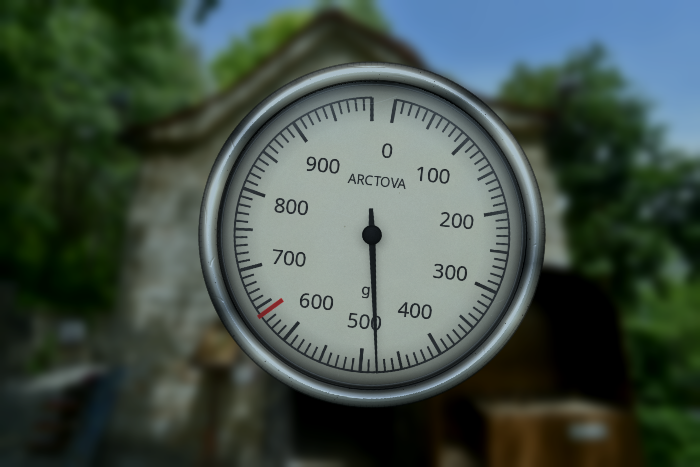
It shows {"value": 480, "unit": "g"}
